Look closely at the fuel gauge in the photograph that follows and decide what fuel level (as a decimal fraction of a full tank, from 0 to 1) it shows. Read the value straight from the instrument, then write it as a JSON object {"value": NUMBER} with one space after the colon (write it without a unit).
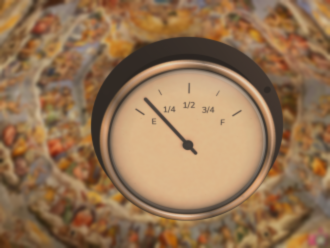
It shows {"value": 0.125}
